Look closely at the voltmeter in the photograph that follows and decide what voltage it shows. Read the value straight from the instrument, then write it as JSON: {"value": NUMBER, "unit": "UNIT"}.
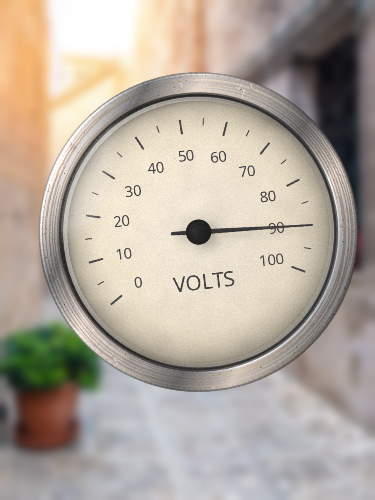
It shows {"value": 90, "unit": "V"}
